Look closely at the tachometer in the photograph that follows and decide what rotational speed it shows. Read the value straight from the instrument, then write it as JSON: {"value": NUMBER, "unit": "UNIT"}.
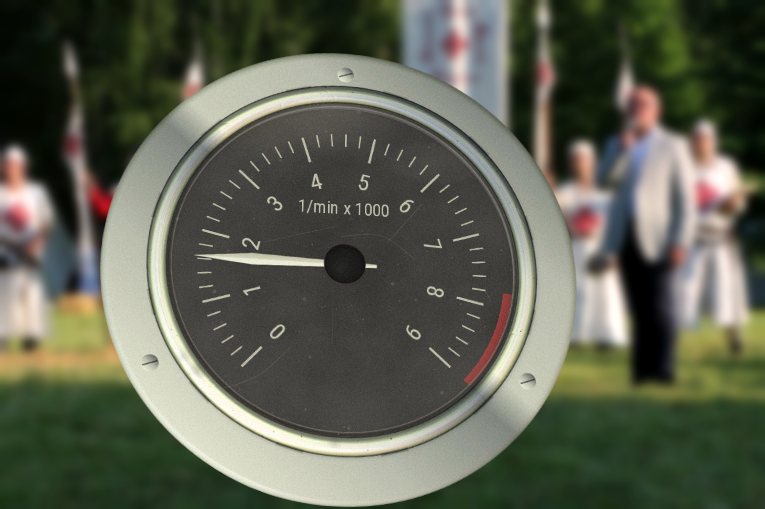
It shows {"value": 1600, "unit": "rpm"}
